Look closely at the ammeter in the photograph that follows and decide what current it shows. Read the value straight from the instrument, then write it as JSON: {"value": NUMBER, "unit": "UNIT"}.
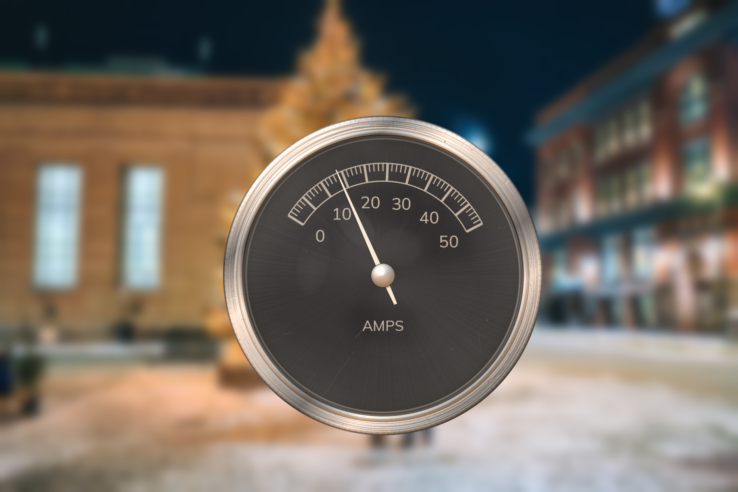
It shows {"value": 14, "unit": "A"}
